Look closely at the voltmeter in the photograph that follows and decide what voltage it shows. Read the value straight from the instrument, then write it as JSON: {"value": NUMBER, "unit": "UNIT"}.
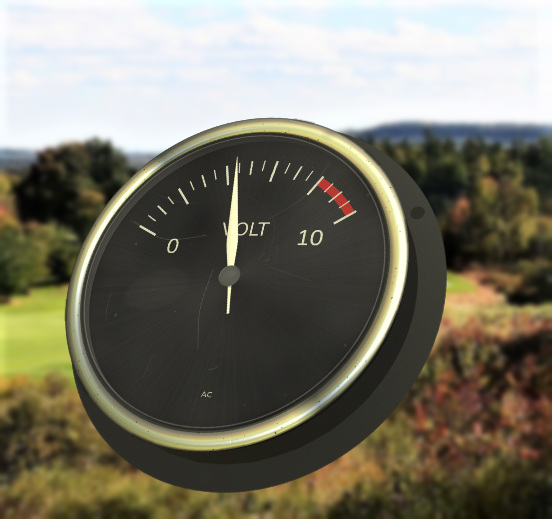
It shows {"value": 4.5, "unit": "V"}
